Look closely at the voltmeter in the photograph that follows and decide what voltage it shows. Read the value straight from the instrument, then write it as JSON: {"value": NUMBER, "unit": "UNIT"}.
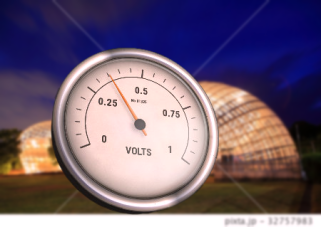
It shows {"value": 0.35, "unit": "V"}
